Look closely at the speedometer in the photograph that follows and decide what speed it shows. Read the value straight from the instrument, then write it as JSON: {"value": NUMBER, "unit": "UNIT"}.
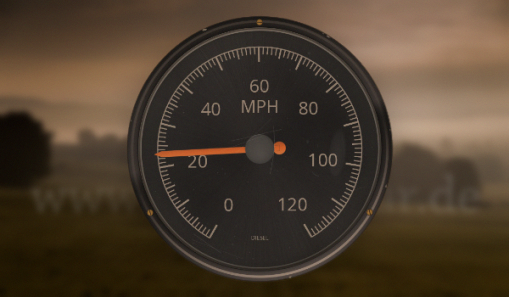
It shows {"value": 23, "unit": "mph"}
